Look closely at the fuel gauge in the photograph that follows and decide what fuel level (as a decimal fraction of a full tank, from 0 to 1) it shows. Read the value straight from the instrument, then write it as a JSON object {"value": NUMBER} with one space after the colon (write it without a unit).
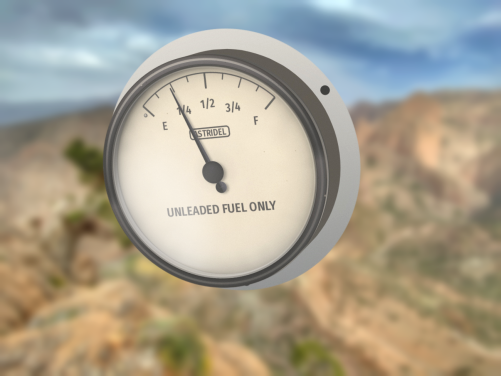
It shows {"value": 0.25}
